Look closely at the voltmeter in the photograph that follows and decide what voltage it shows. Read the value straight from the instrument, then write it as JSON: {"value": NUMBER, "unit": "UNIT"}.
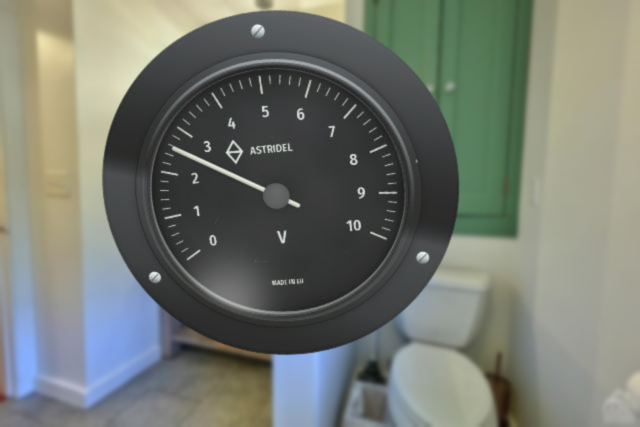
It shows {"value": 2.6, "unit": "V"}
